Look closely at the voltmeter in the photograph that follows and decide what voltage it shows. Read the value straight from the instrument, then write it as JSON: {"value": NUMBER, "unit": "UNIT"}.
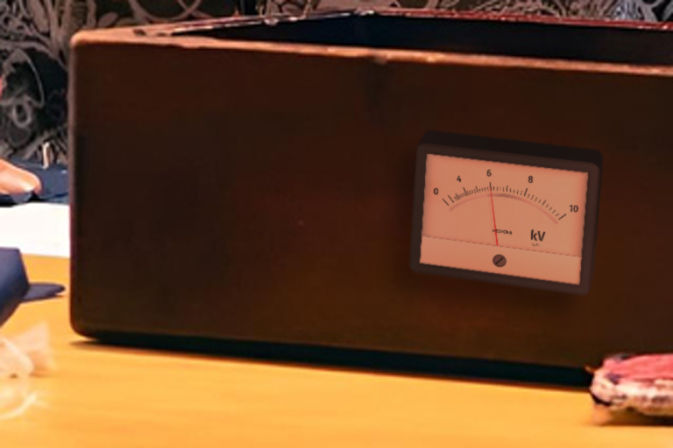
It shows {"value": 6, "unit": "kV"}
